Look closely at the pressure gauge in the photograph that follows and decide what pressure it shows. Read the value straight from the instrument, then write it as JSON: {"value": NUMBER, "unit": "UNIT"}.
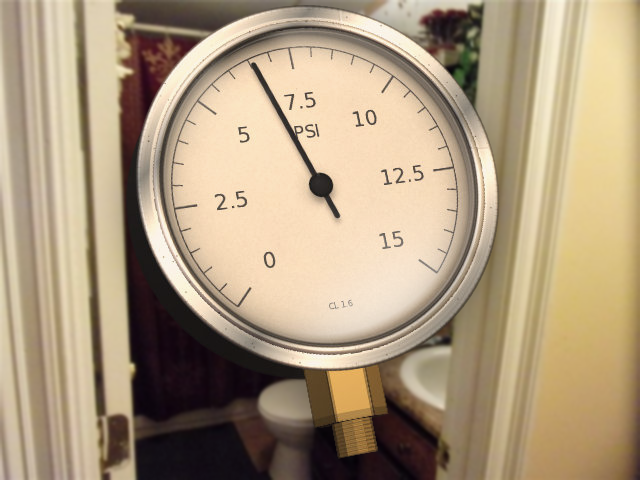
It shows {"value": 6.5, "unit": "psi"}
